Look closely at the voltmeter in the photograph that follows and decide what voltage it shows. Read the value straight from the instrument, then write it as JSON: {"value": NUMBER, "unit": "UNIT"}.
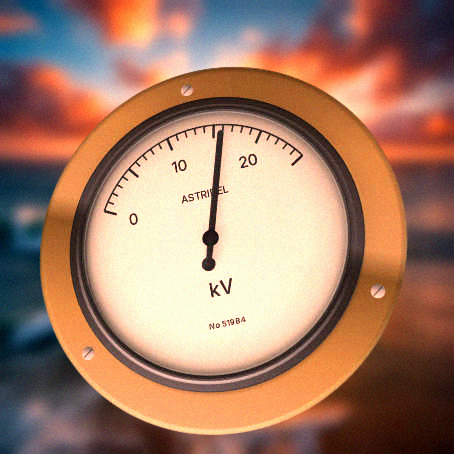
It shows {"value": 16, "unit": "kV"}
